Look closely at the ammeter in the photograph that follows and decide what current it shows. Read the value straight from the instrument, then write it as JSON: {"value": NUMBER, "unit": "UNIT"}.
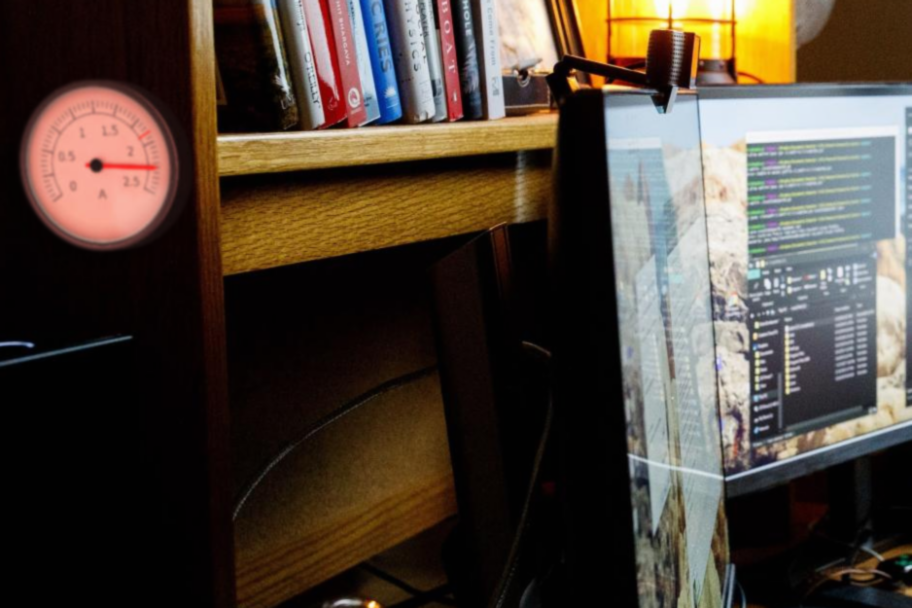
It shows {"value": 2.25, "unit": "A"}
